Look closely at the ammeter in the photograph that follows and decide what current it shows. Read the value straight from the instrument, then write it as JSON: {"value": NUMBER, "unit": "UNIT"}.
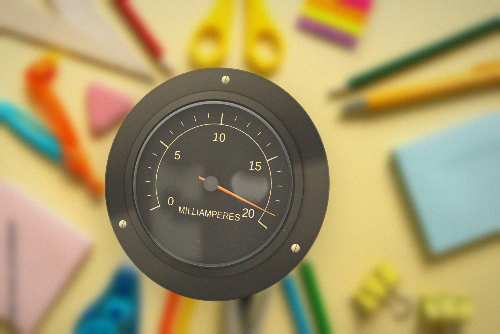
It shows {"value": 19, "unit": "mA"}
